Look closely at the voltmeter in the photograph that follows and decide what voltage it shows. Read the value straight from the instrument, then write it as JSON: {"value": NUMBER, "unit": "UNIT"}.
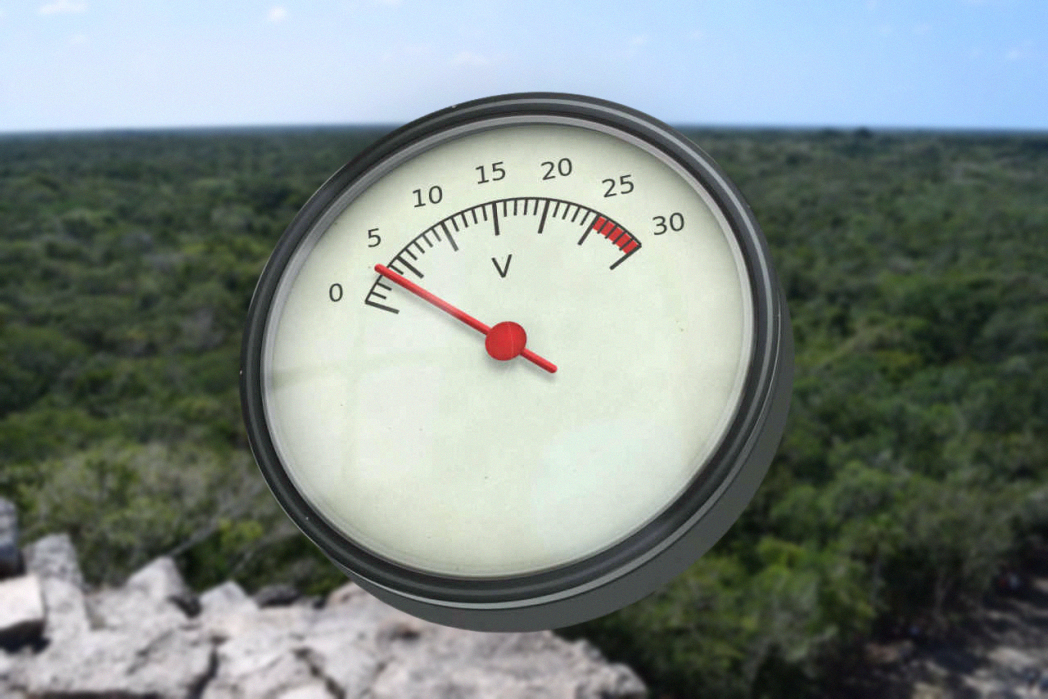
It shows {"value": 3, "unit": "V"}
